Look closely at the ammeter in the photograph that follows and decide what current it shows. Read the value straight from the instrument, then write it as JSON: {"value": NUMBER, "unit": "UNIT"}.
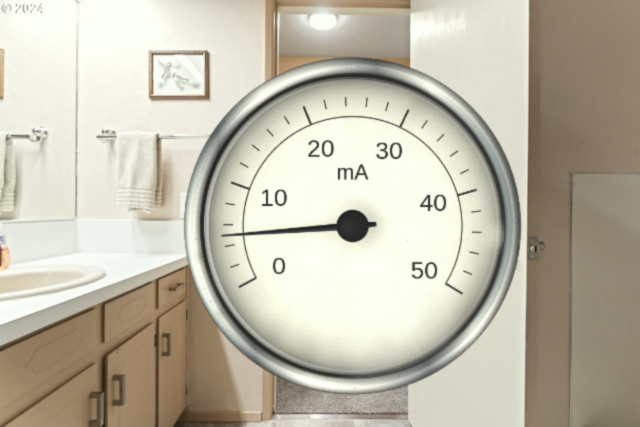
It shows {"value": 5, "unit": "mA"}
